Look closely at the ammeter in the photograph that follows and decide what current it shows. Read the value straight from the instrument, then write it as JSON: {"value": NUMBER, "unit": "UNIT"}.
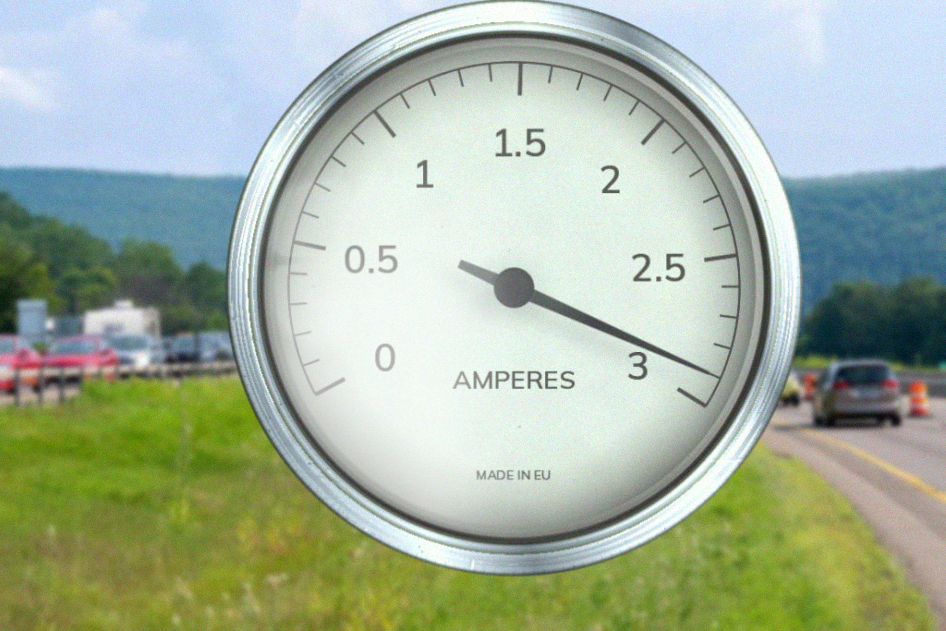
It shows {"value": 2.9, "unit": "A"}
